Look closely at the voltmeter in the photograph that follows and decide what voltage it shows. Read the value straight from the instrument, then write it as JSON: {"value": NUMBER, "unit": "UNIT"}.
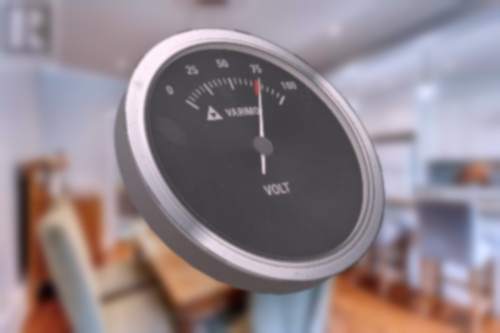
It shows {"value": 75, "unit": "V"}
